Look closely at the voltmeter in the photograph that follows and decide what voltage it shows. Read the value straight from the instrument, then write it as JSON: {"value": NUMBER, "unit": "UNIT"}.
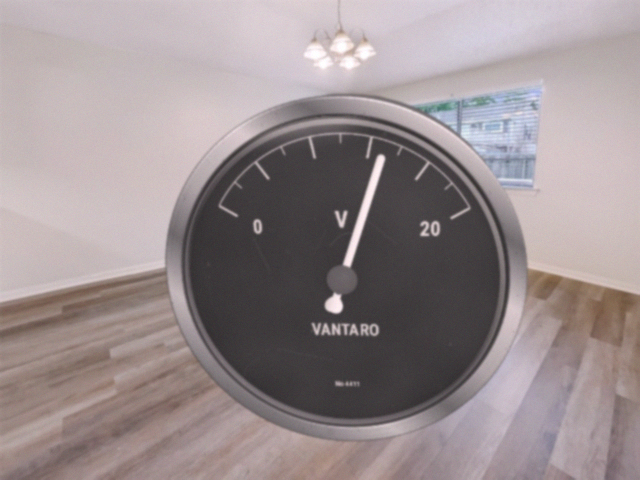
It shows {"value": 13, "unit": "V"}
